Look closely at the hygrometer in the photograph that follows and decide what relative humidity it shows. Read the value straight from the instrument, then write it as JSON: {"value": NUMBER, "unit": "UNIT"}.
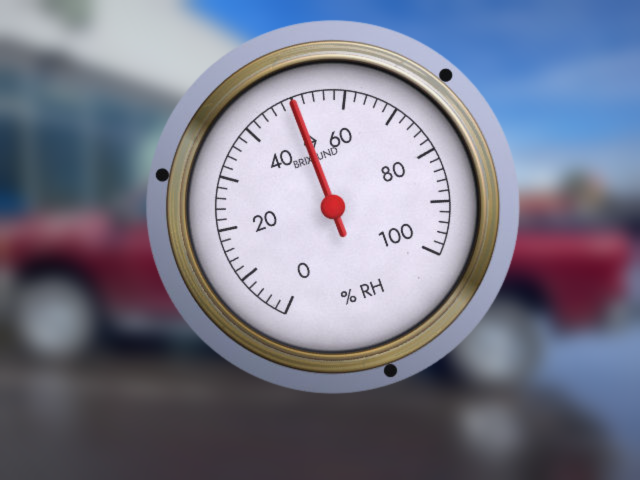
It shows {"value": 50, "unit": "%"}
